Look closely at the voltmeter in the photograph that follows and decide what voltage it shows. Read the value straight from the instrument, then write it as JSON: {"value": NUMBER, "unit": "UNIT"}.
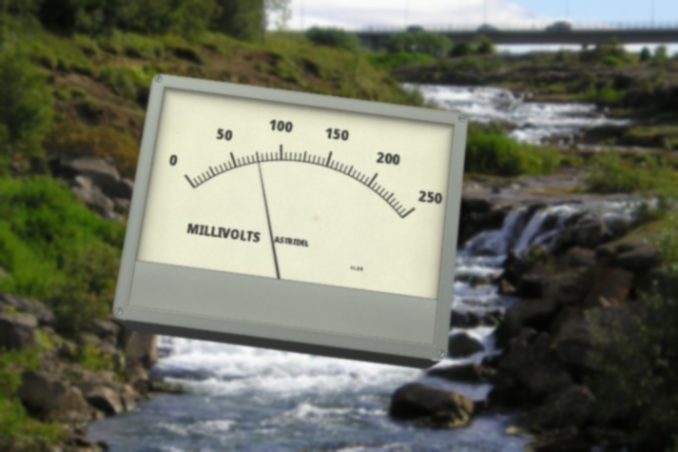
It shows {"value": 75, "unit": "mV"}
